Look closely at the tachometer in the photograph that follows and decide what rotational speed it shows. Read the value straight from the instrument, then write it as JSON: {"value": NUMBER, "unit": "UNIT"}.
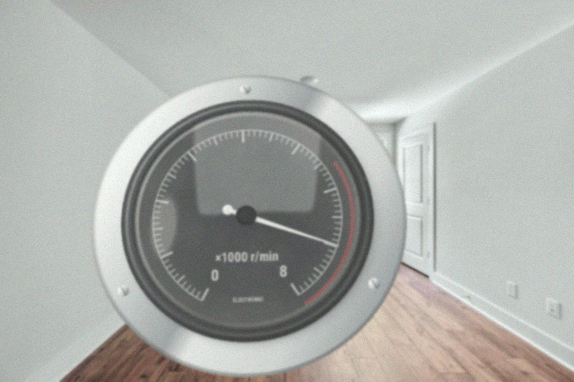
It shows {"value": 7000, "unit": "rpm"}
